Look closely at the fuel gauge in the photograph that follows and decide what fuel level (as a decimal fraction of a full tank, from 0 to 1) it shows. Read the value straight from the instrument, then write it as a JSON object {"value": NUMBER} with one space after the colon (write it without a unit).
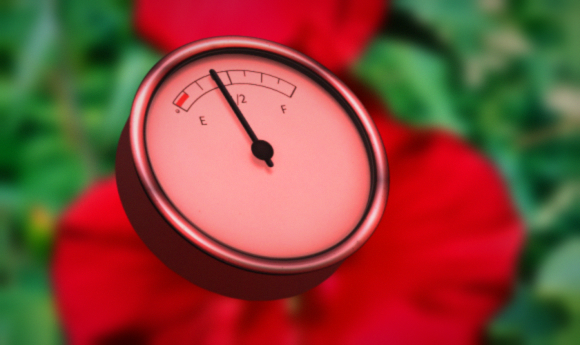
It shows {"value": 0.375}
